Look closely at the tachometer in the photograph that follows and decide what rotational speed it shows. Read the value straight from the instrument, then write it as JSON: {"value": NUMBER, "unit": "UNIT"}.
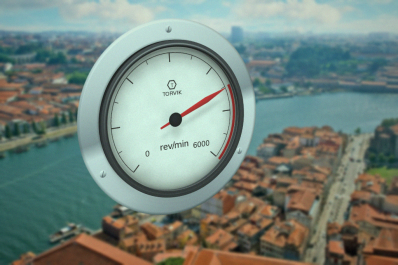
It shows {"value": 4500, "unit": "rpm"}
